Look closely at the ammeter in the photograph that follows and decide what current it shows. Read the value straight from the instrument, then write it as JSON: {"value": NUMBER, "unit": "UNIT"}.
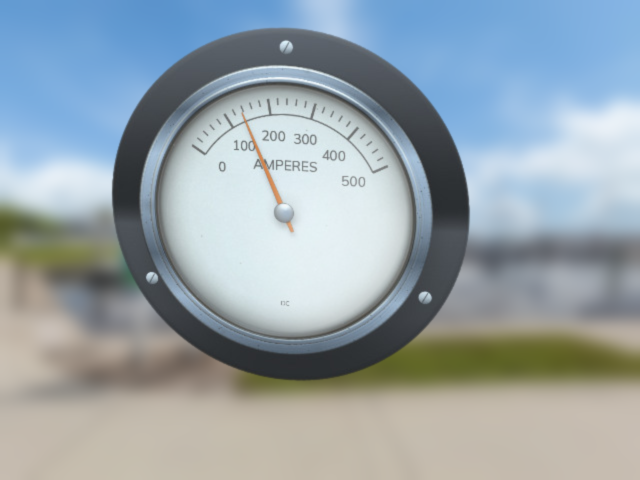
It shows {"value": 140, "unit": "A"}
